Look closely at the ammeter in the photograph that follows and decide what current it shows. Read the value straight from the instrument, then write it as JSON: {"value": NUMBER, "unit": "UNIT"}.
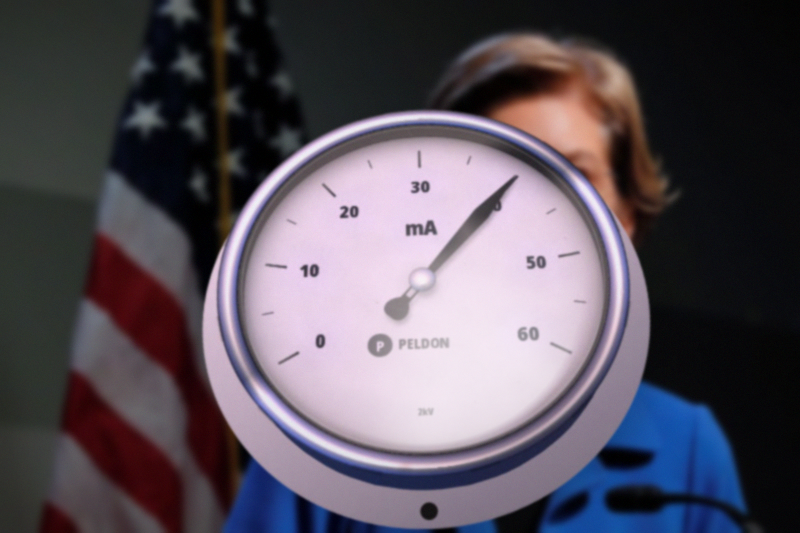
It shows {"value": 40, "unit": "mA"}
